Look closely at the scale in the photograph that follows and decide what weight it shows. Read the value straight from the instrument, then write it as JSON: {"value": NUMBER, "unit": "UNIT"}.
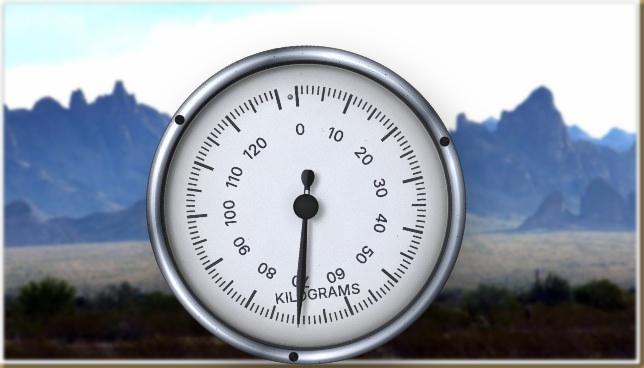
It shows {"value": 70, "unit": "kg"}
